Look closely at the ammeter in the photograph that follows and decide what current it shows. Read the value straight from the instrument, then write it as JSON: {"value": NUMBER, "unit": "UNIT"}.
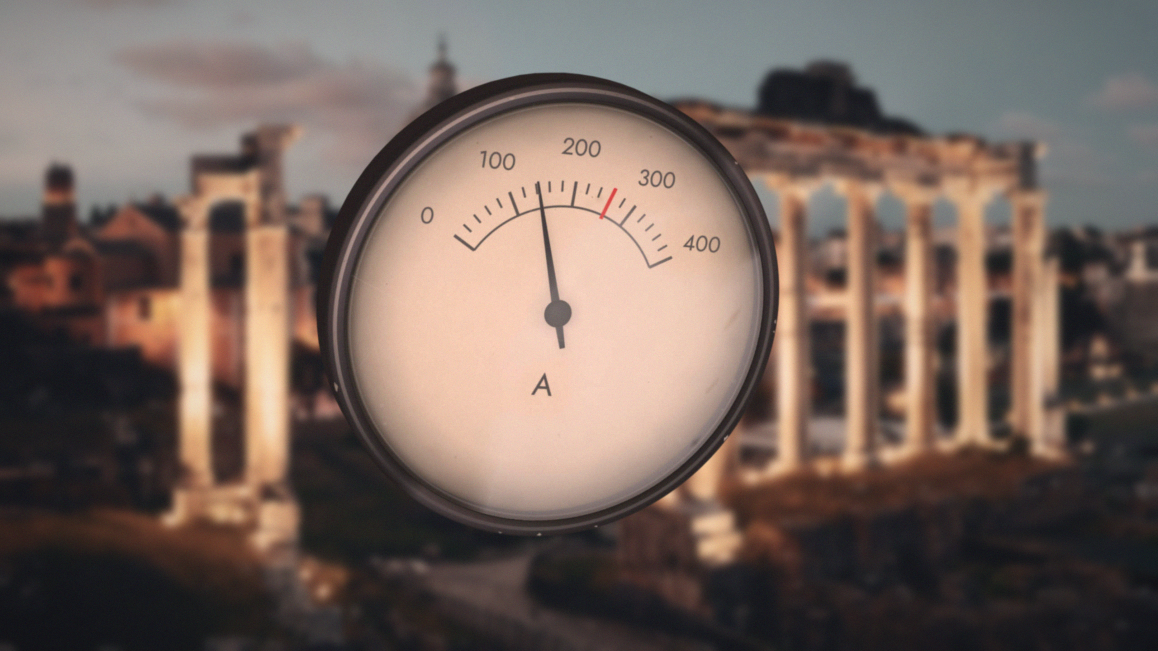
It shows {"value": 140, "unit": "A"}
